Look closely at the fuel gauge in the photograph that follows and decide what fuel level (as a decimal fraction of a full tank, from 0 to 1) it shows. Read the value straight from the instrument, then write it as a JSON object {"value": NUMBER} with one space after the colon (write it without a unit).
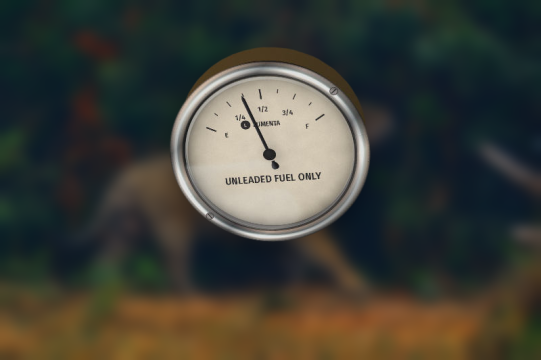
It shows {"value": 0.375}
